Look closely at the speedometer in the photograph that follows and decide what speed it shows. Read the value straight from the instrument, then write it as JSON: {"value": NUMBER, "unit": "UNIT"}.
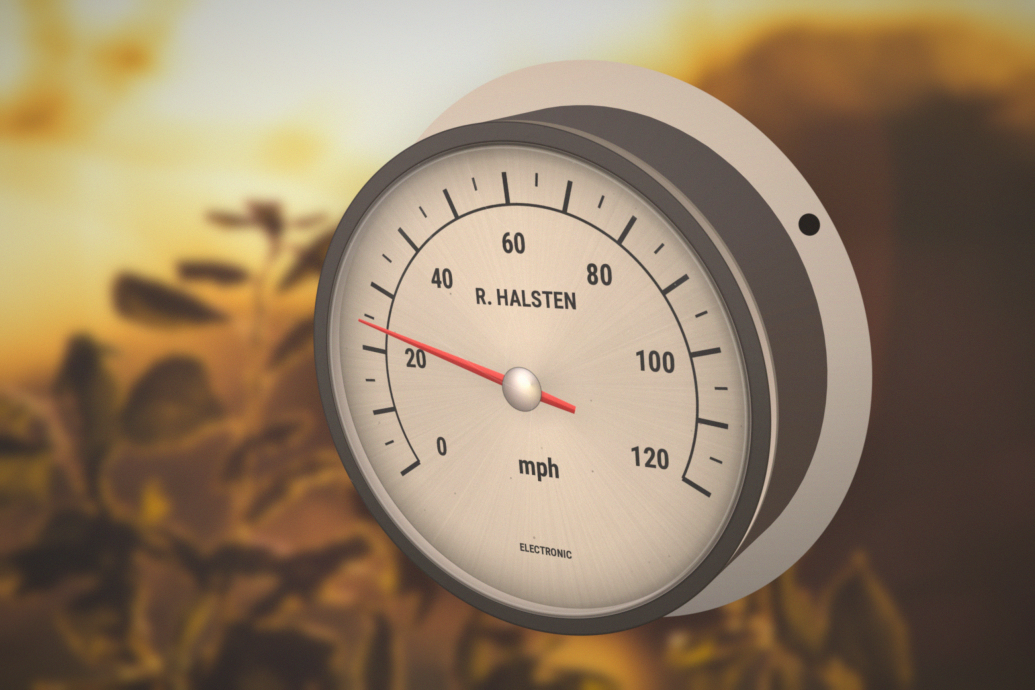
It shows {"value": 25, "unit": "mph"}
